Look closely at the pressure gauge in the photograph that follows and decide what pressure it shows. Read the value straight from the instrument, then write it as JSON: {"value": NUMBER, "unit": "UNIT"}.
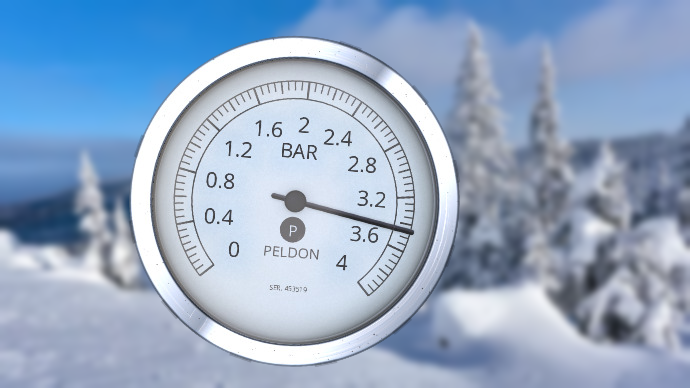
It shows {"value": 3.45, "unit": "bar"}
